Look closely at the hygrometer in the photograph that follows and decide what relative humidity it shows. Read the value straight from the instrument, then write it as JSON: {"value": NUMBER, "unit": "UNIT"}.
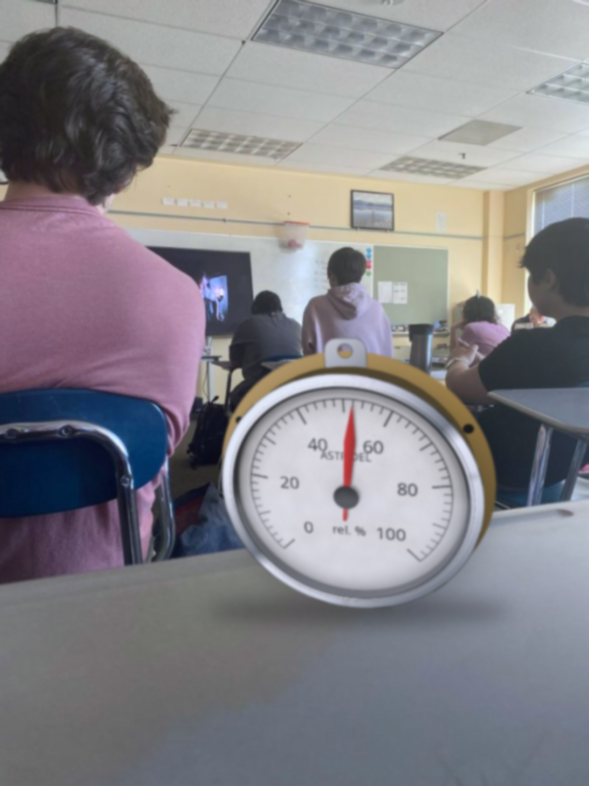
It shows {"value": 52, "unit": "%"}
